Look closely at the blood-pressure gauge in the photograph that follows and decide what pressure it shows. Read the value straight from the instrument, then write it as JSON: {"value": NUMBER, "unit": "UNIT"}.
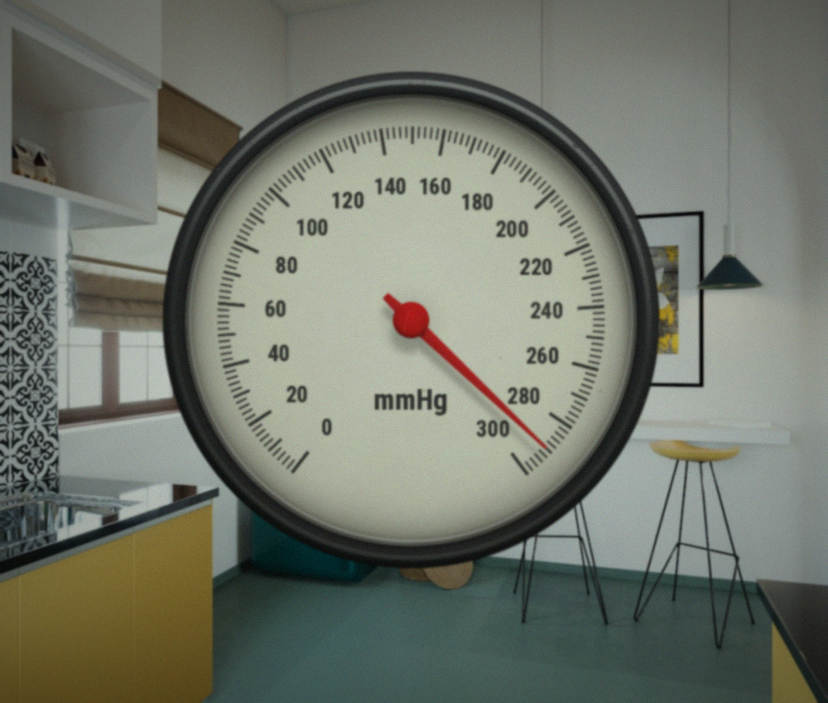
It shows {"value": 290, "unit": "mmHg"}
